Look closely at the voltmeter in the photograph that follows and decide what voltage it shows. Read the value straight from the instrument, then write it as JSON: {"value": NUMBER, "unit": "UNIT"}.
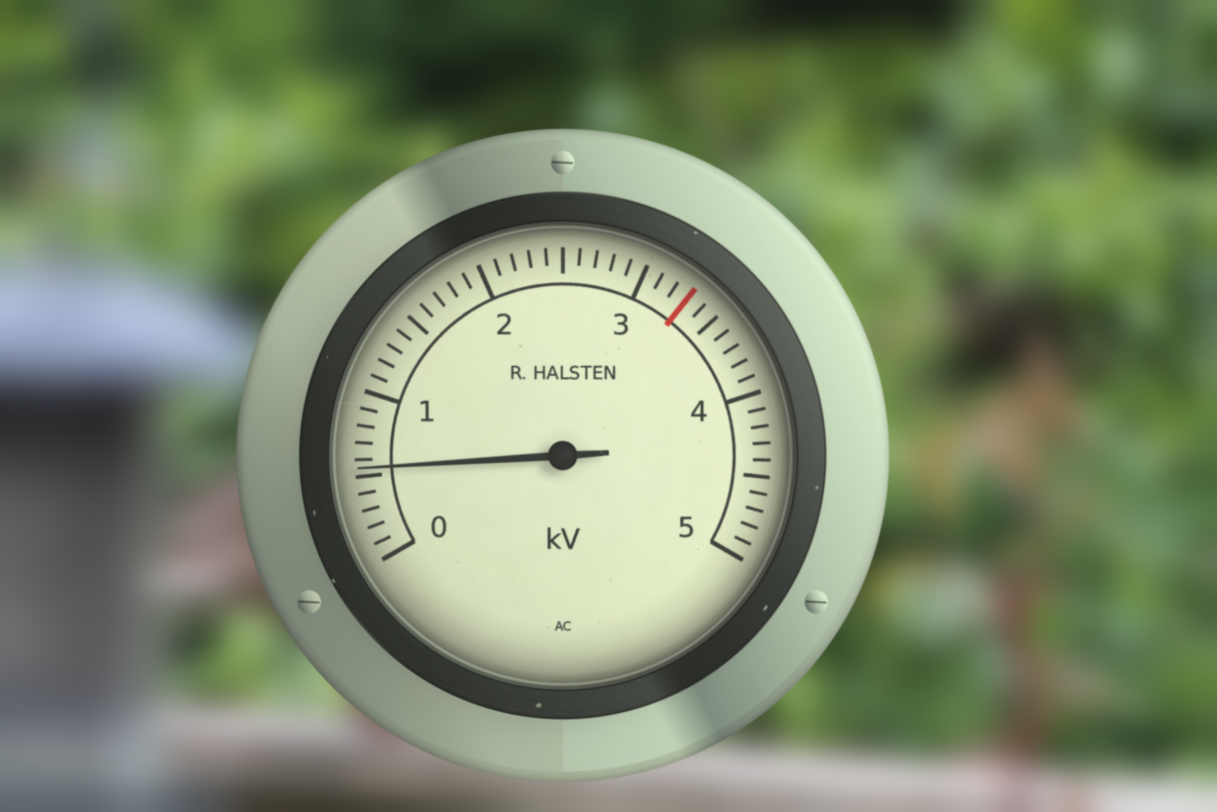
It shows {"value": 0.55, "unit": "kV"}
